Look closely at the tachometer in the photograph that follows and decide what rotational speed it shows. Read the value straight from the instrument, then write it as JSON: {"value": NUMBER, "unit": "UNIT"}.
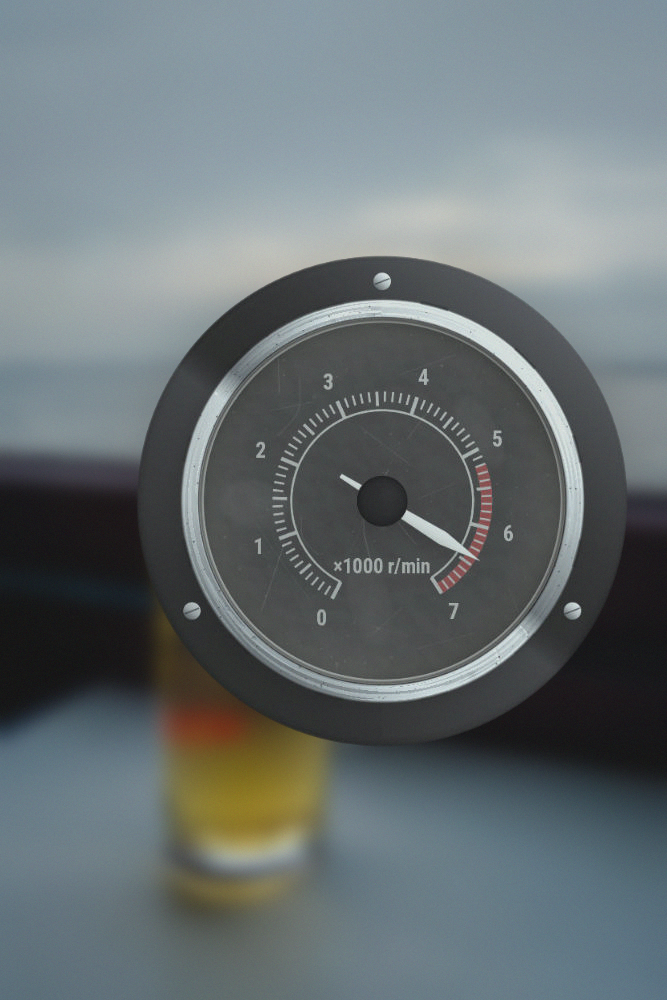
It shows {"value": 6400, "unit": "rpm"}
